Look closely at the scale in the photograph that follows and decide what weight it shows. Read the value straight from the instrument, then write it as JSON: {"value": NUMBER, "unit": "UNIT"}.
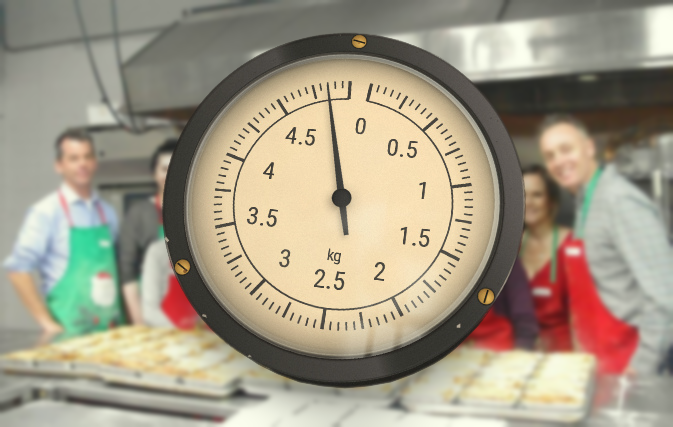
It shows {"value": 4.85, "unit": "kg"}
